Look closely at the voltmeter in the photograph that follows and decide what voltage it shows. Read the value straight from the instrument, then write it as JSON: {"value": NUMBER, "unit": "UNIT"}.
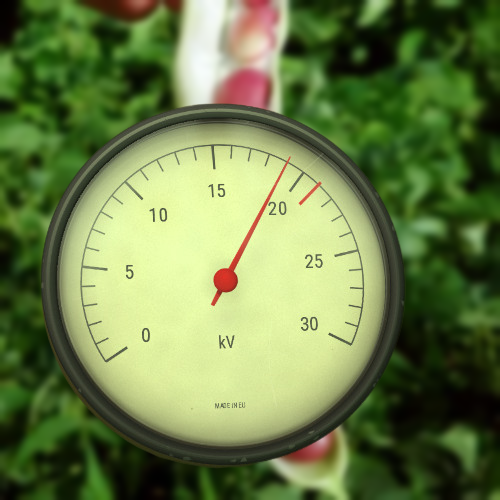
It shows {"value": 19, "unit": "kV"}
